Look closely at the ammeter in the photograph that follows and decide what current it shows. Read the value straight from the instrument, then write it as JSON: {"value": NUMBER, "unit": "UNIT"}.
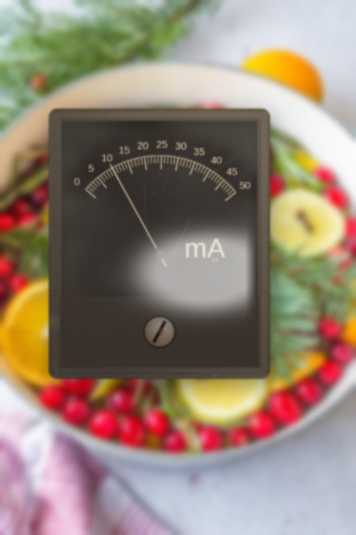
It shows {"value": 10, "unit": "mA"}
